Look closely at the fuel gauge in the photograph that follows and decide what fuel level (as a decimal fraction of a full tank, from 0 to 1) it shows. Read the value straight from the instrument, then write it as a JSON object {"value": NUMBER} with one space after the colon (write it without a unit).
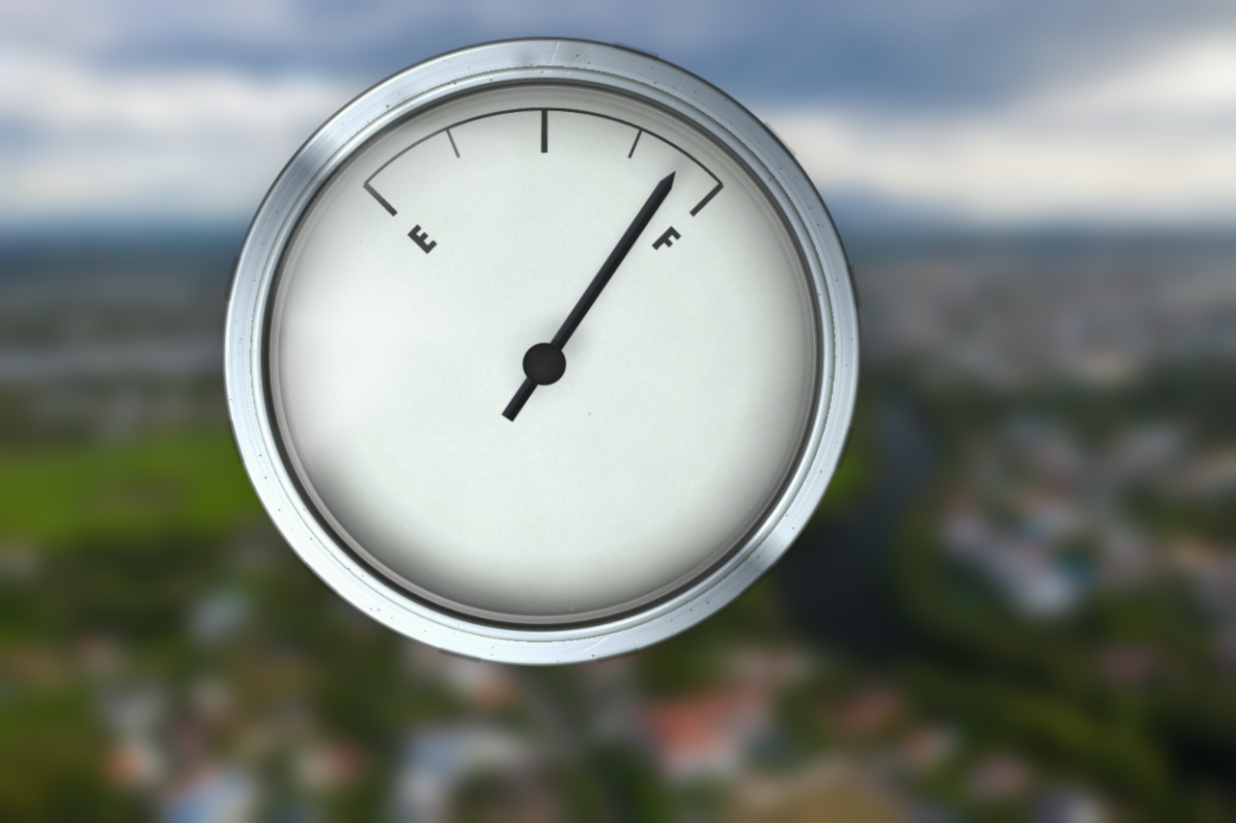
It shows {"value": 0.875}
